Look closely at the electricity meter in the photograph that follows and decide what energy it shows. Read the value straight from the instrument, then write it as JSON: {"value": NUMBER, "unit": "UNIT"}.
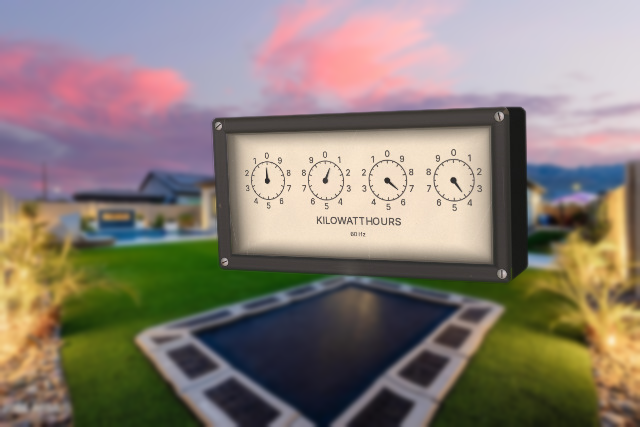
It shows {"value": 64, "unit": "kWh"}
